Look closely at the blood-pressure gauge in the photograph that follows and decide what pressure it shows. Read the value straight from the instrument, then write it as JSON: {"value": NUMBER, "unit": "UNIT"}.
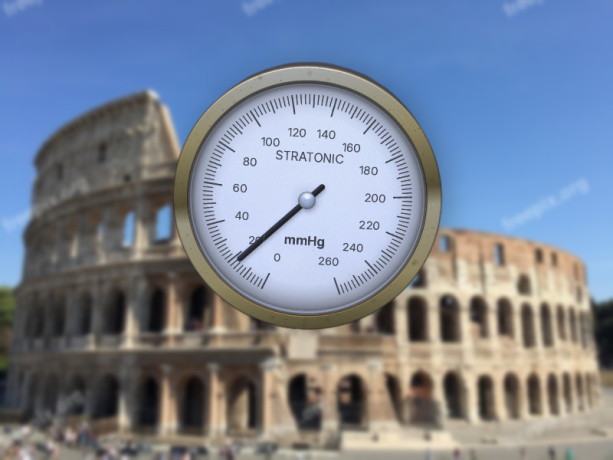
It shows {"value": 18, "unit": "mmHg"}
